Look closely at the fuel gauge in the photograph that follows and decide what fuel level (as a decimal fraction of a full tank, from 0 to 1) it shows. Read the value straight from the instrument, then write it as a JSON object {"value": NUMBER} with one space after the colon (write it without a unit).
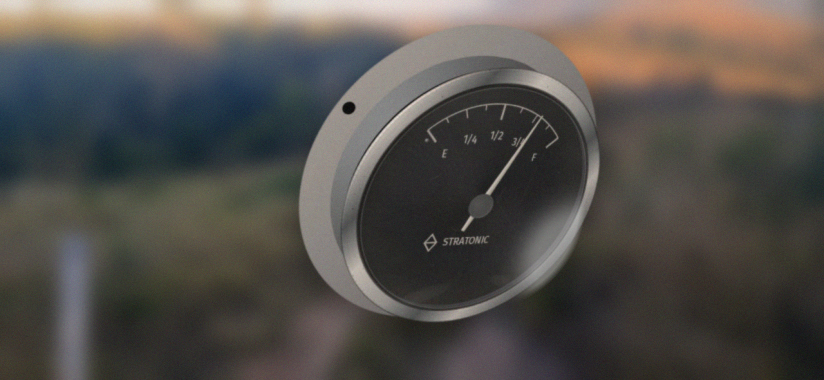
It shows {"value": 0.75}
